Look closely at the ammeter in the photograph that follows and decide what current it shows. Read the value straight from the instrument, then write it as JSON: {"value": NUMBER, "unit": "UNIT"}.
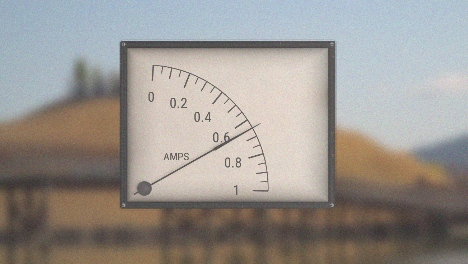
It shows {"value": 0.65, "unit": "A"}
